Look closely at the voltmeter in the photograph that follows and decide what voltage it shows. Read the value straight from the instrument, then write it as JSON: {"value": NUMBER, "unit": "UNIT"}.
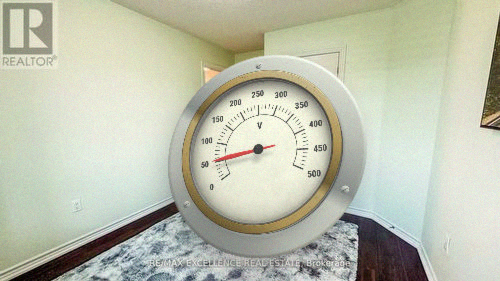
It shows {"value": 50, "unit": "V"}
